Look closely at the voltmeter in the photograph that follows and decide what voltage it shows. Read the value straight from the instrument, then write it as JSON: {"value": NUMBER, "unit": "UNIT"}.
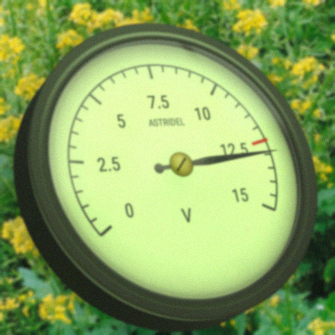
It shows {"value": 13, "unit": "V"}
